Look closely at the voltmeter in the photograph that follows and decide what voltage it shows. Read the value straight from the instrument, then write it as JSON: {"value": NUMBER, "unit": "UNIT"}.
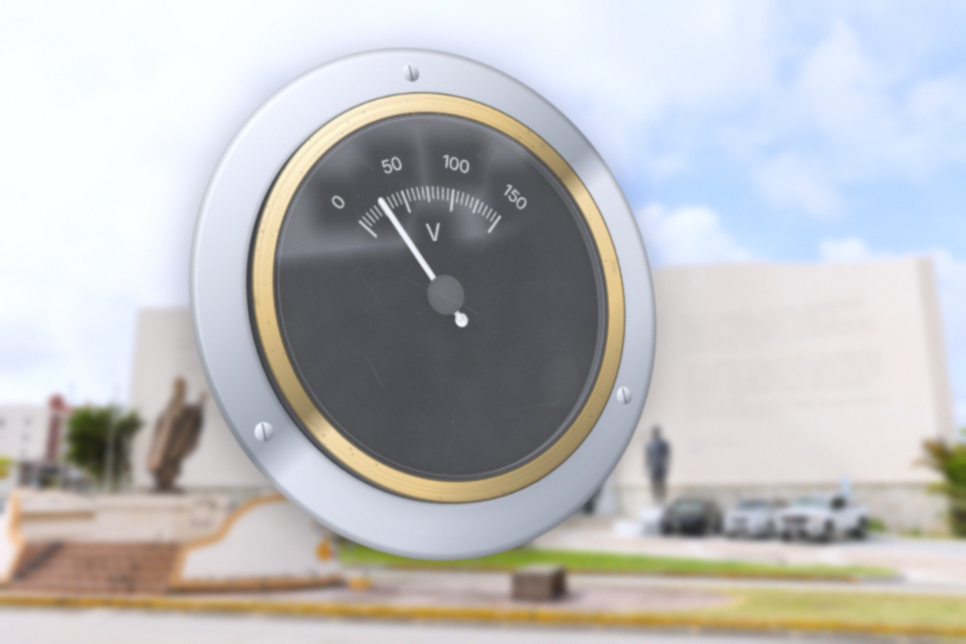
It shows {"value": 25, "unit": "V"}
